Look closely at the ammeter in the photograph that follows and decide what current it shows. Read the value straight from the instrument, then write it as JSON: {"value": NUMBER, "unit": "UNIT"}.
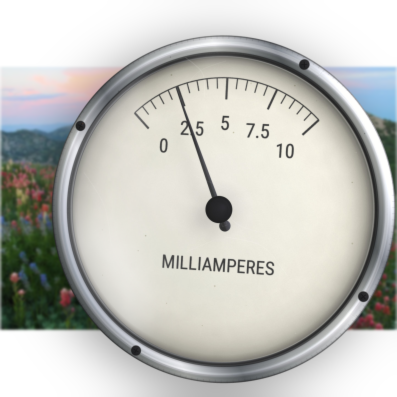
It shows {"value": 2.5, "unit": "mA"}
